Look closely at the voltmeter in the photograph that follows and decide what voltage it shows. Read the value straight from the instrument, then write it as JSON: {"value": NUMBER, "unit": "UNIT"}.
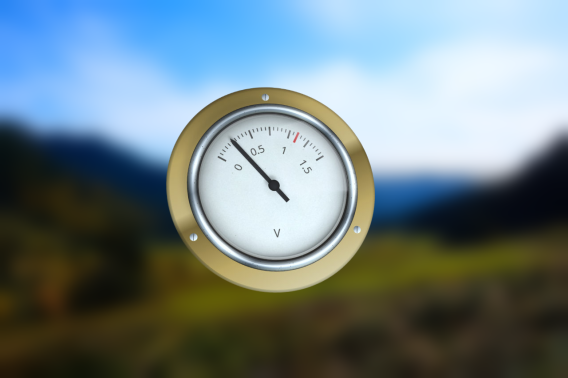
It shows {"value": 0.25, "unit": "V"}
